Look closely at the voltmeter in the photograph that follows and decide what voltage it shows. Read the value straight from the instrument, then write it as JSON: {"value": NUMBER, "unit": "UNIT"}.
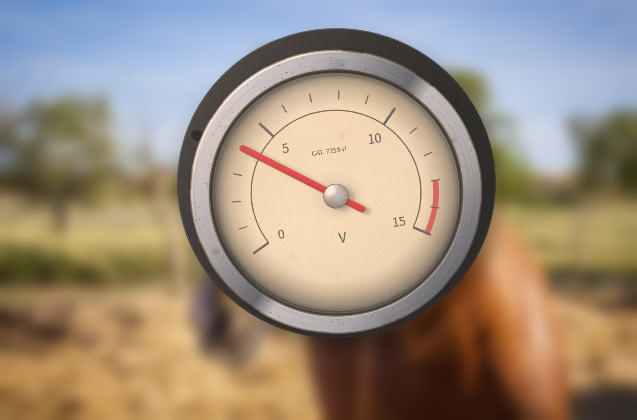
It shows {"value": 4, "unit": "V"}
